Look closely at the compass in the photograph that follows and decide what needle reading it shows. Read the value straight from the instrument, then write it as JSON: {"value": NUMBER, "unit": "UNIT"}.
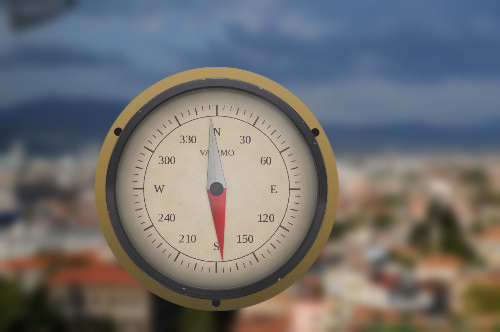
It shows {"value": 175, "unit": "°"}
